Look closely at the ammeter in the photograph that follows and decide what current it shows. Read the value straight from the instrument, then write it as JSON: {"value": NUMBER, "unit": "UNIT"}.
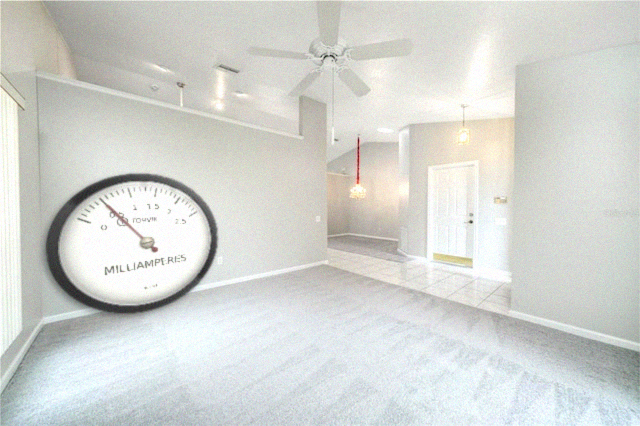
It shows {"value": 0.5, "unit": "mA"}
